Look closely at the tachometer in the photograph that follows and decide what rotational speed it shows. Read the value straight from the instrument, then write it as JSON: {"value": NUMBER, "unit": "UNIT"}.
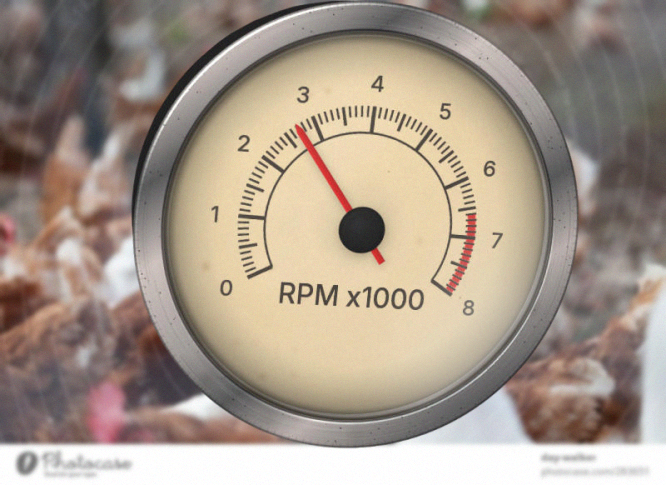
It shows {"value": 2700, "unit": "rpm"}
